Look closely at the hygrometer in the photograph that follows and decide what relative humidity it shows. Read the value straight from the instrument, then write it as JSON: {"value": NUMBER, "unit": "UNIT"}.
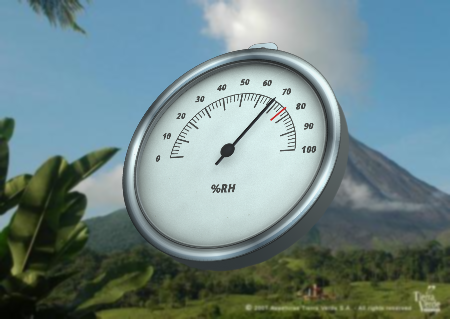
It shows {"value": 70, "unit": "%"}
